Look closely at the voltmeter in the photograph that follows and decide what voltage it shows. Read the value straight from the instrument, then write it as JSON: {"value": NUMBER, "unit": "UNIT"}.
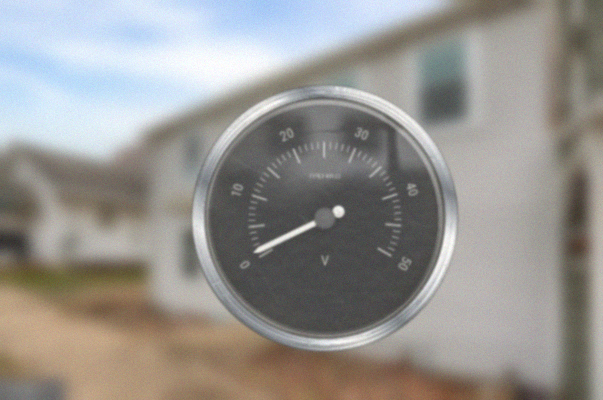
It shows {"value": 1, "unit": "V"}
